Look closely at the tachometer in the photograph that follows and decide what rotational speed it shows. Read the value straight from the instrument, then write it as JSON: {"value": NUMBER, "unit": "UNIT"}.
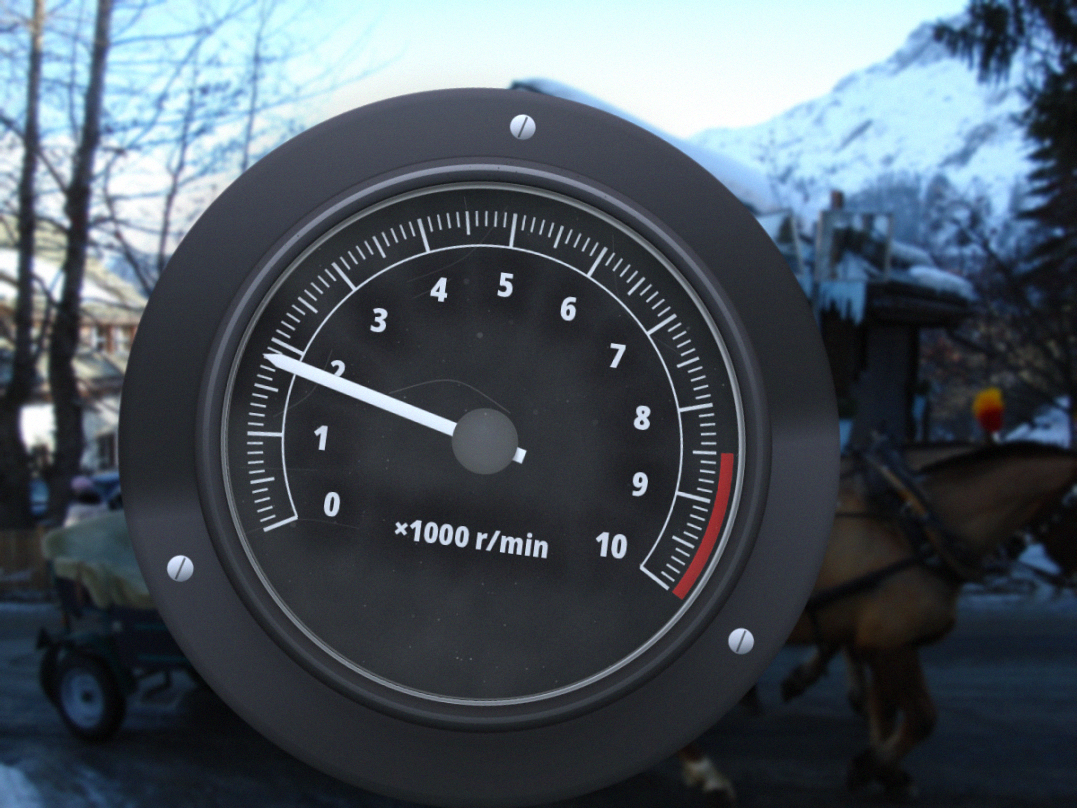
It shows {"value": 1800, "unit": "rpm"}
